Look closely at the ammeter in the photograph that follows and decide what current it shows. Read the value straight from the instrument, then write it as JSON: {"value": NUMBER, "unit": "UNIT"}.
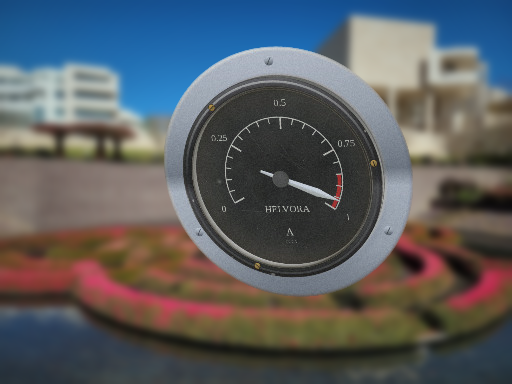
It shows {"value": 0.95, "unit": "A"}
